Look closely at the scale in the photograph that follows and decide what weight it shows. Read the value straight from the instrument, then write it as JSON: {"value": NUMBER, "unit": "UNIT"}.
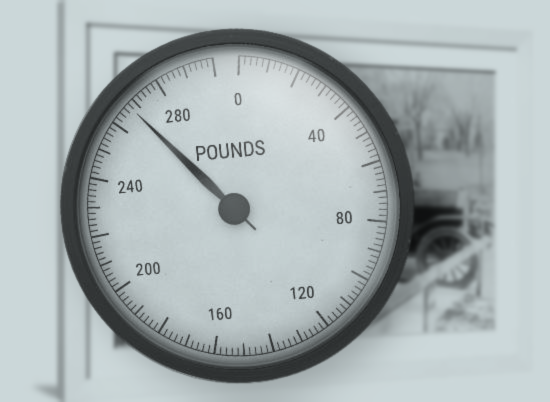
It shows {"value": 268, "unit": "lb"}
